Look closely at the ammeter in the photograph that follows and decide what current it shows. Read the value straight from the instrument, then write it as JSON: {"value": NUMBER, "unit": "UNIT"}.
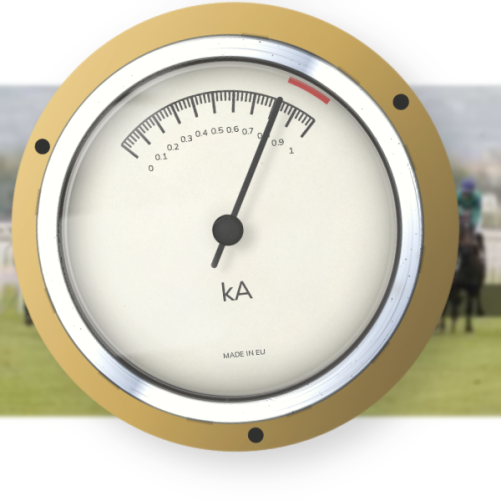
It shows {"value": 0.82, "unit": "kA"}
